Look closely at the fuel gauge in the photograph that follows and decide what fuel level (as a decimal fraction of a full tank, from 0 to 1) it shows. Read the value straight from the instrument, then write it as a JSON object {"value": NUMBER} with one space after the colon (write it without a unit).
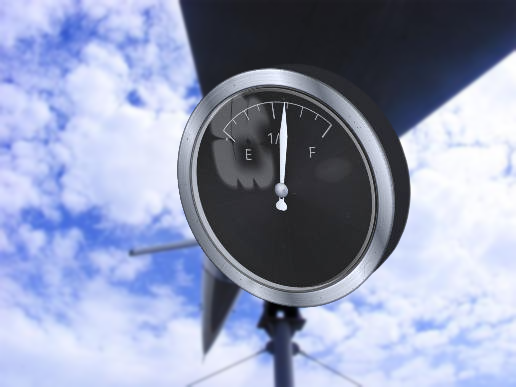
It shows {"value": 0.625}
